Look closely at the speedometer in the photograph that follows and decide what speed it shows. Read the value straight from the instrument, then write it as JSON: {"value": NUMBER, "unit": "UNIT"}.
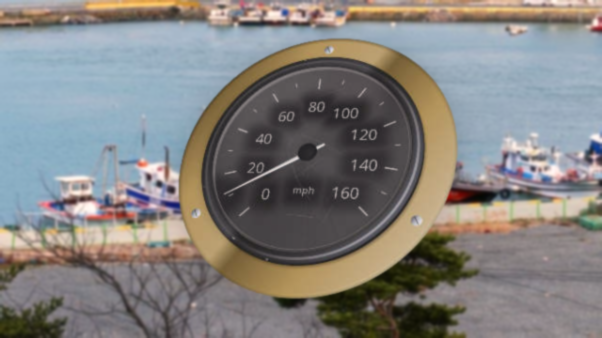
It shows {"value": 10, "unit": "mph"}
